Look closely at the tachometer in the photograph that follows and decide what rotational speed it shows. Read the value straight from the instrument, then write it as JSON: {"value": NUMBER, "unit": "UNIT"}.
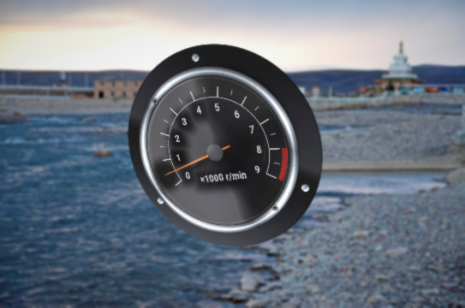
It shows {"value": 500, "unit": "rpm"}
